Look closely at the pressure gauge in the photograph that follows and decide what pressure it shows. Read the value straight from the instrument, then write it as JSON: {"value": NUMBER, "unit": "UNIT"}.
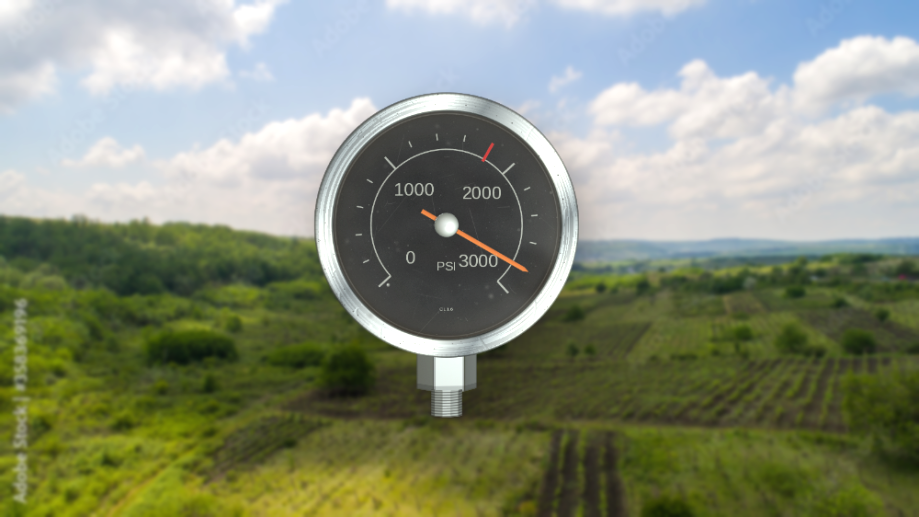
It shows {"value": 2800, "unit": "psi"}
